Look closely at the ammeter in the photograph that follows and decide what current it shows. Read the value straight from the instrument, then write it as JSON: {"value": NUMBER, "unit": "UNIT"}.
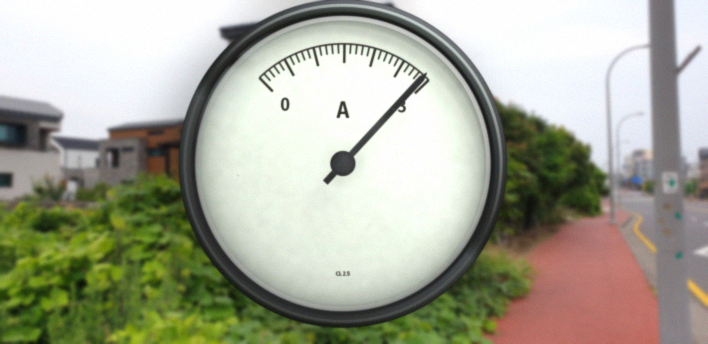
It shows {"value": 2.9, "unit": "A"}
